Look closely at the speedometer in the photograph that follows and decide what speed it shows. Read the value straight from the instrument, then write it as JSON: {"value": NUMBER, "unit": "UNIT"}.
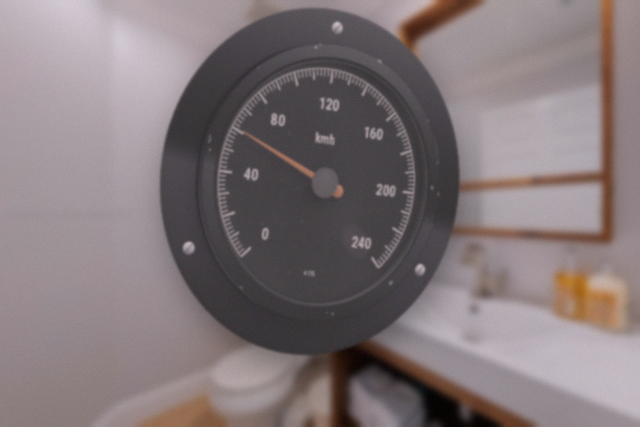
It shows {"value": 60, "unit": "km/h"}
